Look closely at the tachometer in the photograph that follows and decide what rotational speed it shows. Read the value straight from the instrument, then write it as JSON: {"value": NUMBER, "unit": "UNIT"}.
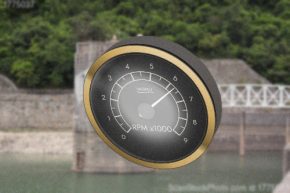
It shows {"value": 6250, "unit": "rpm"}
